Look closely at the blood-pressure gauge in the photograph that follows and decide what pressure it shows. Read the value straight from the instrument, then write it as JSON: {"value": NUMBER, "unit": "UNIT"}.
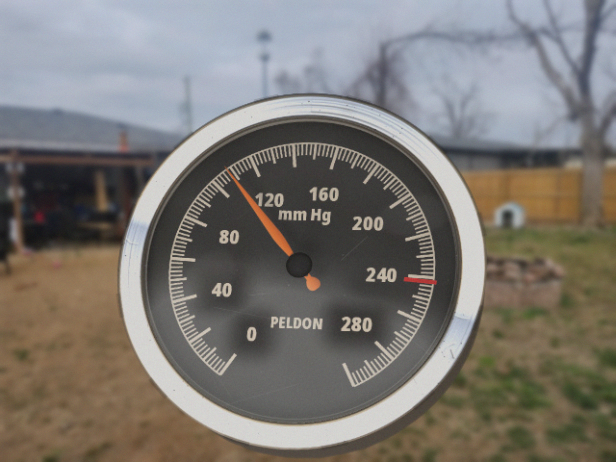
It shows {"value": 108, "unit": "mmHg"}
